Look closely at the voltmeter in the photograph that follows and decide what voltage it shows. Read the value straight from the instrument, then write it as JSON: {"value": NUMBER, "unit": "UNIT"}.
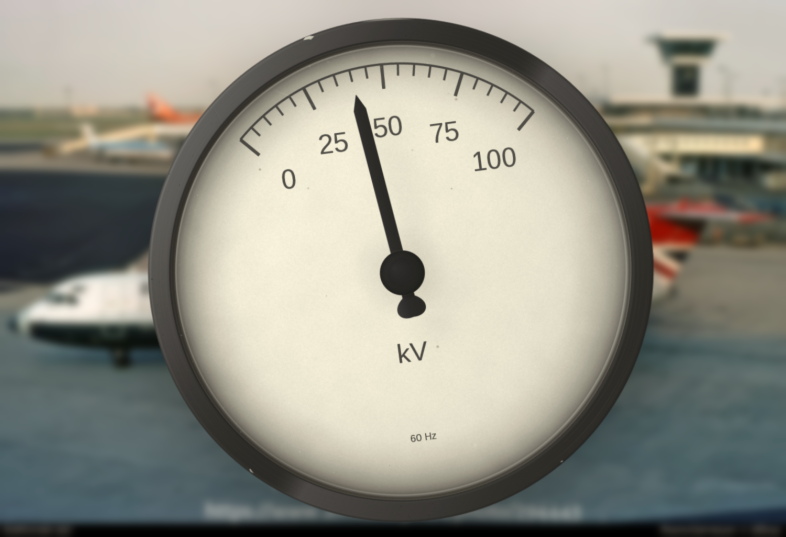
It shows {"value": 40, "unit": "kV"}
